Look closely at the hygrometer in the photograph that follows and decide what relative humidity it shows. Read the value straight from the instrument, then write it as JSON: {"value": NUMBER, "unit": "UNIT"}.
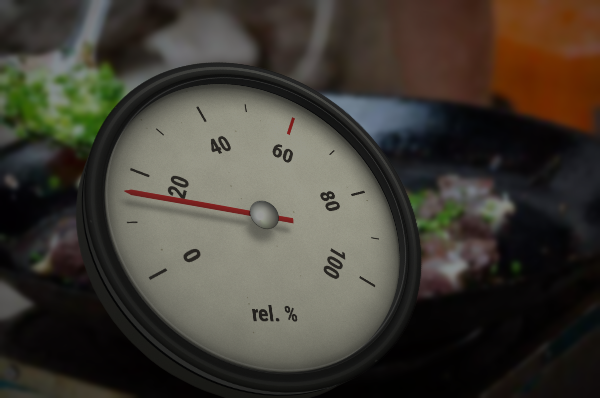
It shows {"value": 15, "unit": "%"}
